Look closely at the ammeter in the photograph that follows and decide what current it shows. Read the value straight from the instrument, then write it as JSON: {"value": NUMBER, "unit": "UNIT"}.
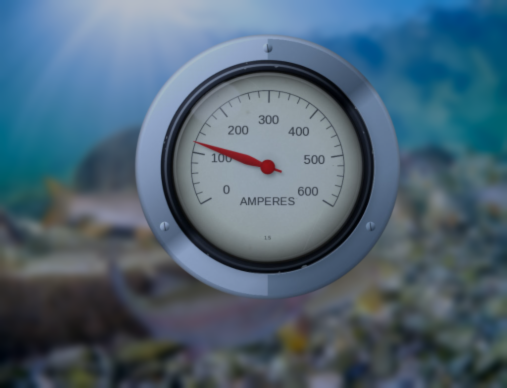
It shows {"value": 120, "unit": "A"}
